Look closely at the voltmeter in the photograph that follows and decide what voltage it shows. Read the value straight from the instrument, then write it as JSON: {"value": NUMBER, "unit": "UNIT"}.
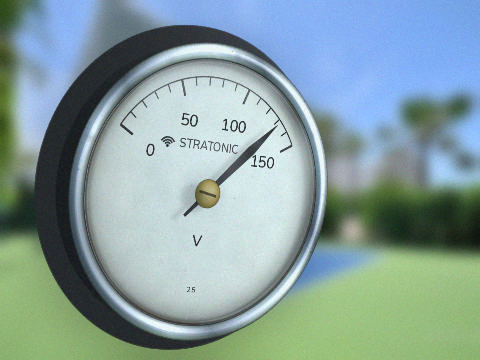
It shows {"value": 130, "unit": "V"}
